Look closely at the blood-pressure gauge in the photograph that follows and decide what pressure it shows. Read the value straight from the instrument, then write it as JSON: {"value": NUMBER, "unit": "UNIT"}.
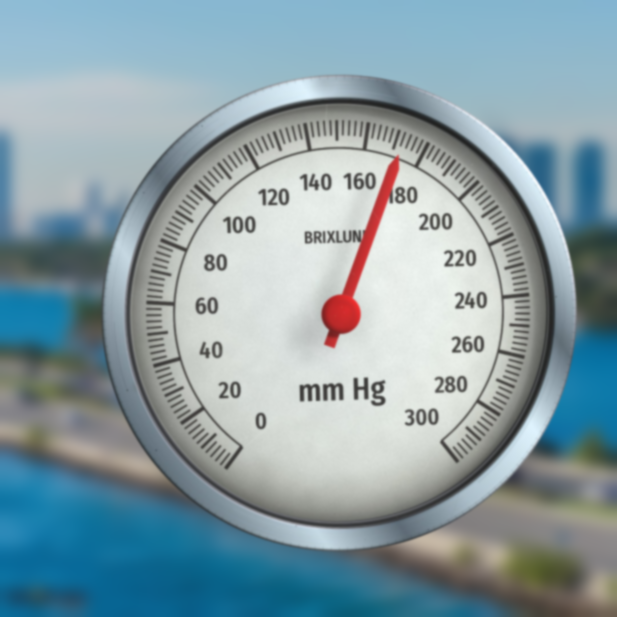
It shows {"value": 172, "unit": "mmHg"}
